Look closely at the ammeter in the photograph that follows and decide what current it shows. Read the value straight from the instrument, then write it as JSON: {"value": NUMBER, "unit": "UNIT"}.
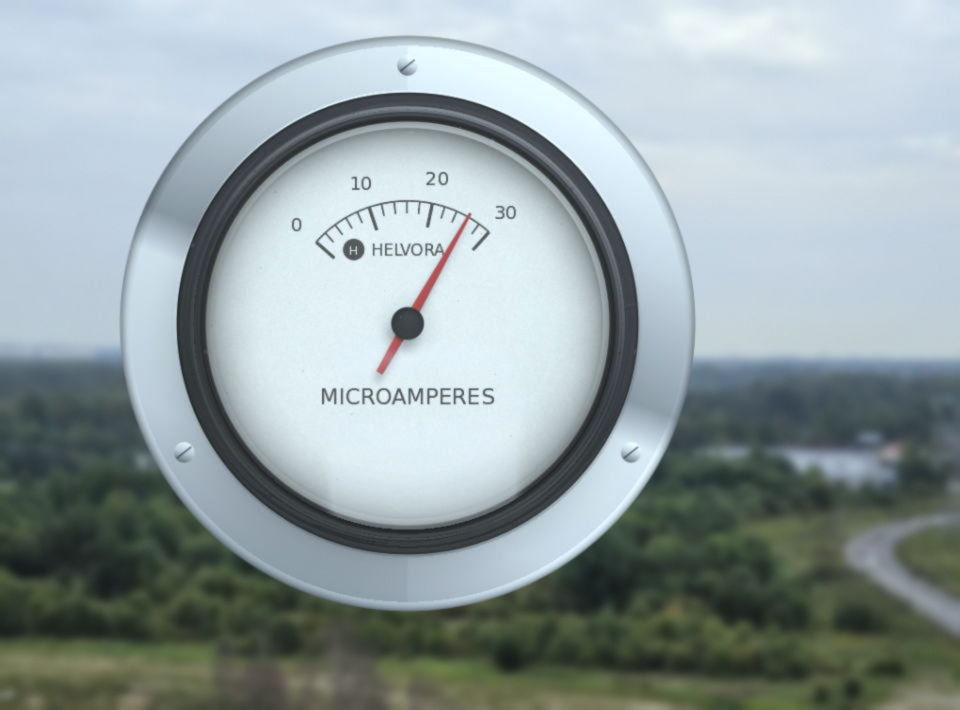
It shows {"value": 26, "unit": "µA"}
